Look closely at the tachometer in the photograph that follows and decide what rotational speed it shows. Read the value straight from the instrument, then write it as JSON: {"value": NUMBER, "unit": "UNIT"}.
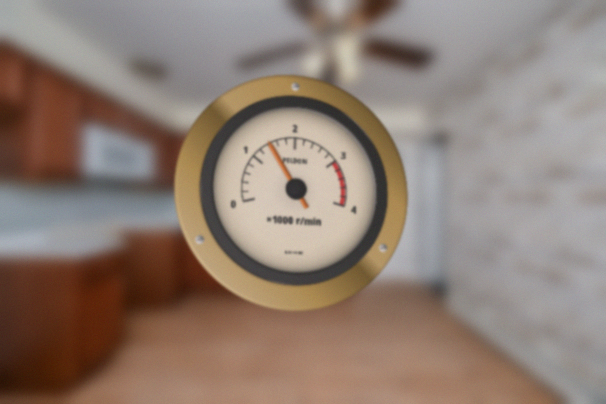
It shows {"value": 1400, "unit": "rpm"}
